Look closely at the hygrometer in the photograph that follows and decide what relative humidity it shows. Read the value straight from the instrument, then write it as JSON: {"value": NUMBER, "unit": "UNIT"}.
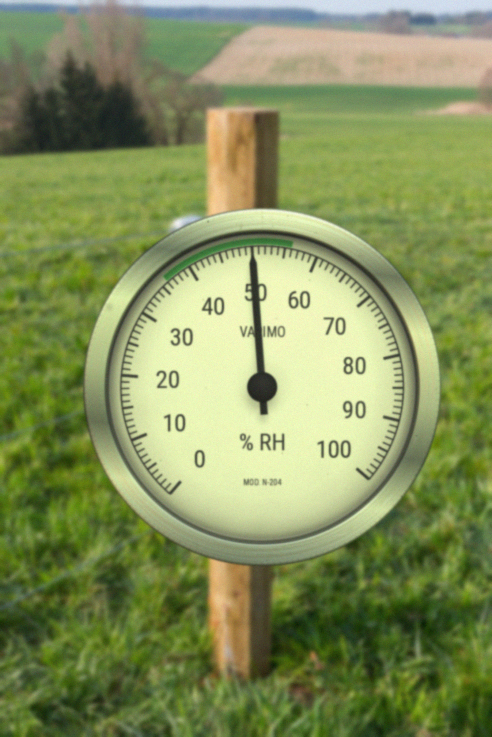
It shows {"value": 50, "unit": "%"}
